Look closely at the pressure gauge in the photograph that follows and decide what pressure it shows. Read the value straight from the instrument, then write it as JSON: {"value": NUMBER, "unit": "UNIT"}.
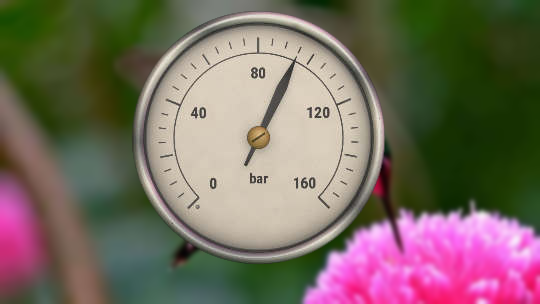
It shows {"value": 95, "unit": "bar"}
